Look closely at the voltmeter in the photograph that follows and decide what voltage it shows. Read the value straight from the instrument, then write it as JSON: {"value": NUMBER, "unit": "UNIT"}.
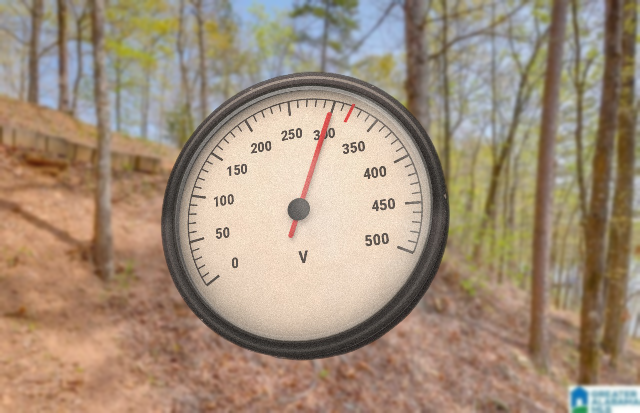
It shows {"value": 300, "unit": "V"}
